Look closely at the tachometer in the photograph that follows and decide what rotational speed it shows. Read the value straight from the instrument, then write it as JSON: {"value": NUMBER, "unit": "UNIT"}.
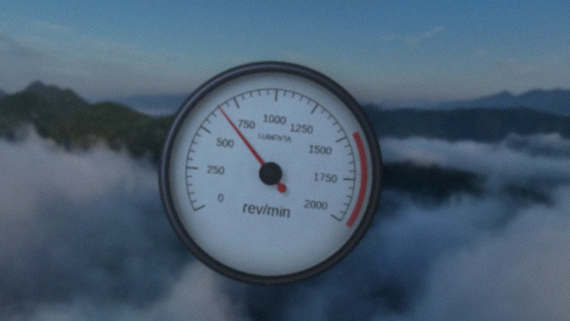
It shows {"value": 650, "unit": "rpm"}
